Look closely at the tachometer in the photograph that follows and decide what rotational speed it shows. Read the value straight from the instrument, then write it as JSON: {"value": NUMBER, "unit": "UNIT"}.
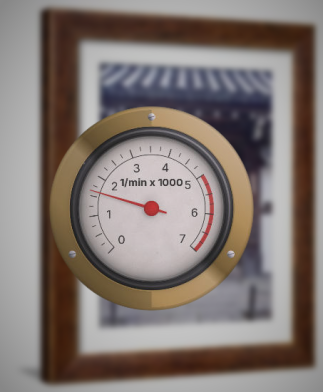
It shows {"value": 1625, "unit": "rpm"}
